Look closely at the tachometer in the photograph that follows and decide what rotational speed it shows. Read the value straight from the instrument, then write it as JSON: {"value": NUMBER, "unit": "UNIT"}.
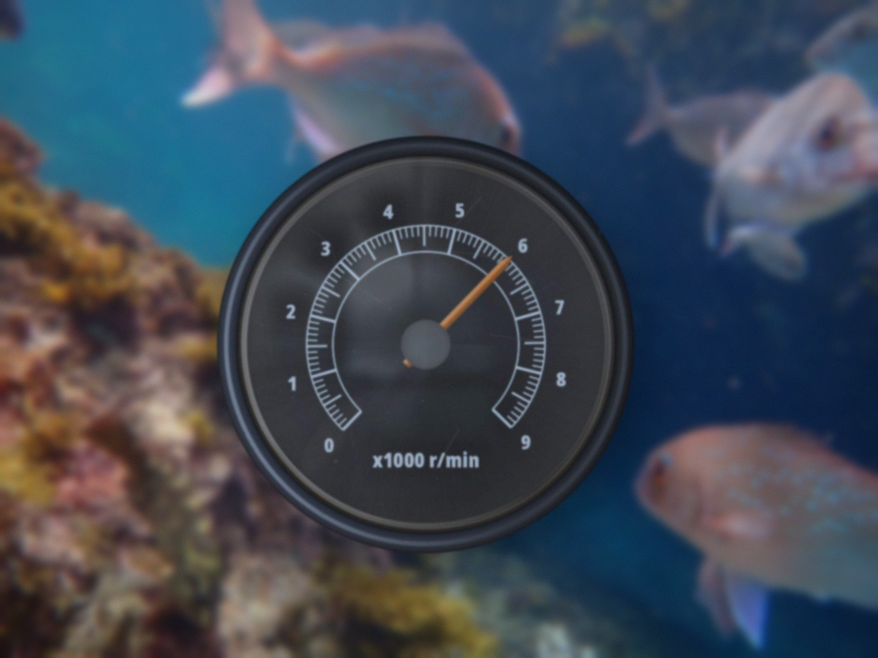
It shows {"value": 6000, "unit": "rpm"}
